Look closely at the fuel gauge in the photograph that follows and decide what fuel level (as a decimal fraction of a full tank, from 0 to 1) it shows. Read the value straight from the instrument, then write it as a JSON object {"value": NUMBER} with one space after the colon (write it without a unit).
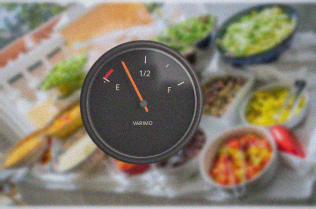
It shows {"value": 0.25}
